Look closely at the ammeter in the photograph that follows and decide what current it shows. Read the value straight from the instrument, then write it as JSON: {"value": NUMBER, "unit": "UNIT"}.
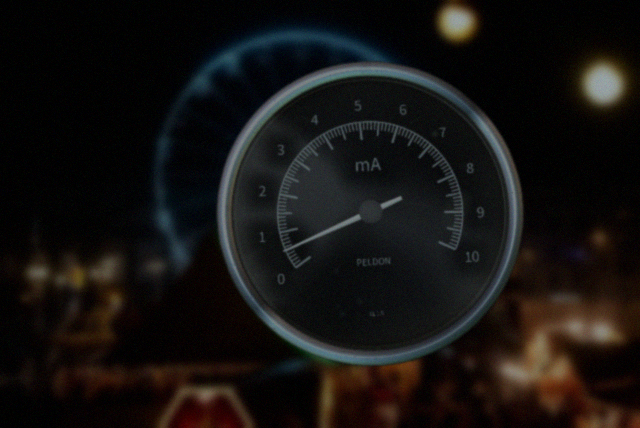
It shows {"value": 0.5, "unit": "mA"}
